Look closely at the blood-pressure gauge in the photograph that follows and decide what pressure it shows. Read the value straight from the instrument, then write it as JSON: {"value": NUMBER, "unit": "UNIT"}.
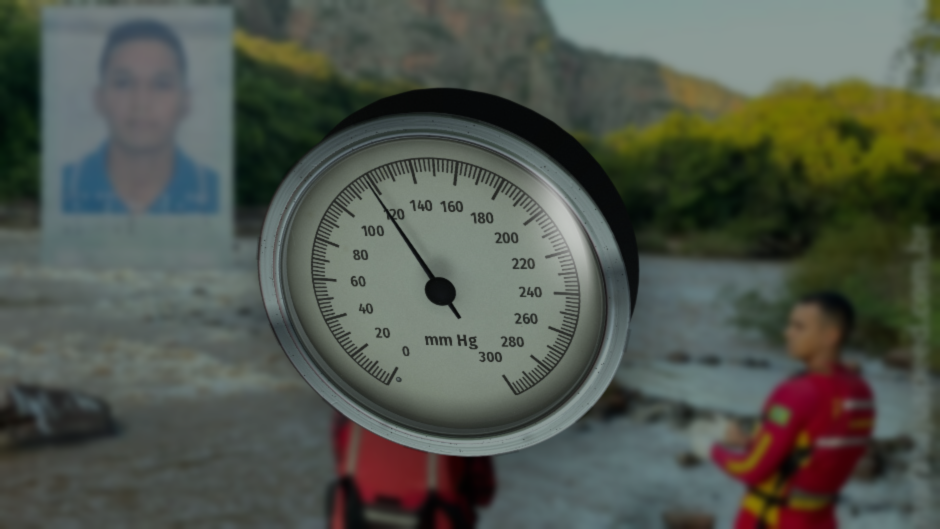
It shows {"value": 120, "unit": "mmHg"}
